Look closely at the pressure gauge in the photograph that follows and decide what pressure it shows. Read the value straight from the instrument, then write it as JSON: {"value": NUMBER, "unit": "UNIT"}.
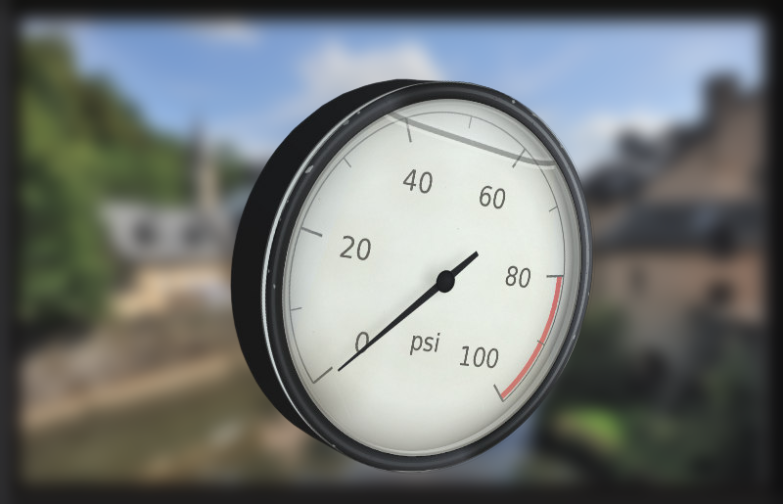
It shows {"value": 0, "unit": "psi"}
